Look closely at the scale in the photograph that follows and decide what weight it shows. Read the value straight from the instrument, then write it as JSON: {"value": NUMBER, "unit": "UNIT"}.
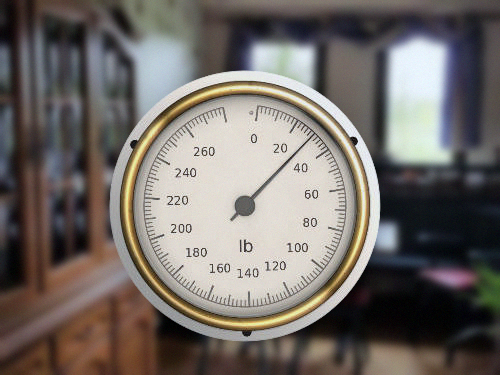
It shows {"value": 30, "unit": "lb"}
